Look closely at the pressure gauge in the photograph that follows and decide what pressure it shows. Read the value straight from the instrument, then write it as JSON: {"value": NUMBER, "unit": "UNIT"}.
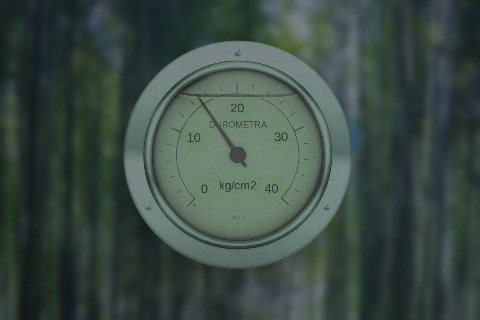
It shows {"value": 15, "unit": "kg/cm²"}
